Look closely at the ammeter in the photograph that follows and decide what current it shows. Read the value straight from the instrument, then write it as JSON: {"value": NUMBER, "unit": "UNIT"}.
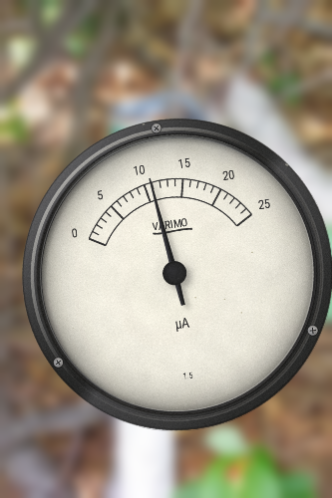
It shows {"value": 11, "unit": "µA"}
